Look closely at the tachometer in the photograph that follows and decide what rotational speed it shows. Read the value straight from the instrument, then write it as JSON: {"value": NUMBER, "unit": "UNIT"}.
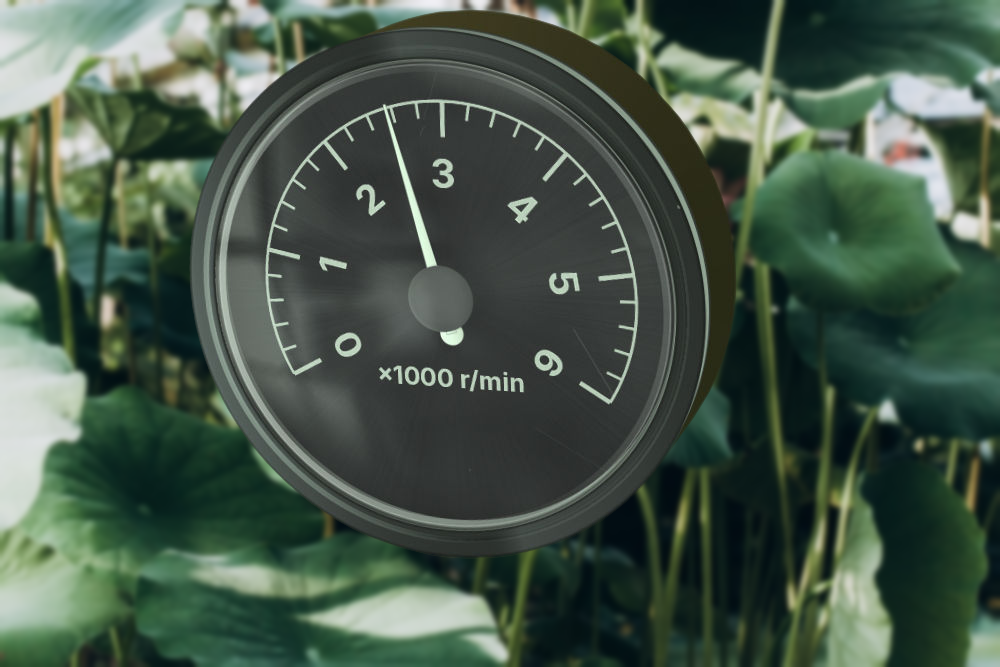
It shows {"value": 2600, "unit": "rpm"}
